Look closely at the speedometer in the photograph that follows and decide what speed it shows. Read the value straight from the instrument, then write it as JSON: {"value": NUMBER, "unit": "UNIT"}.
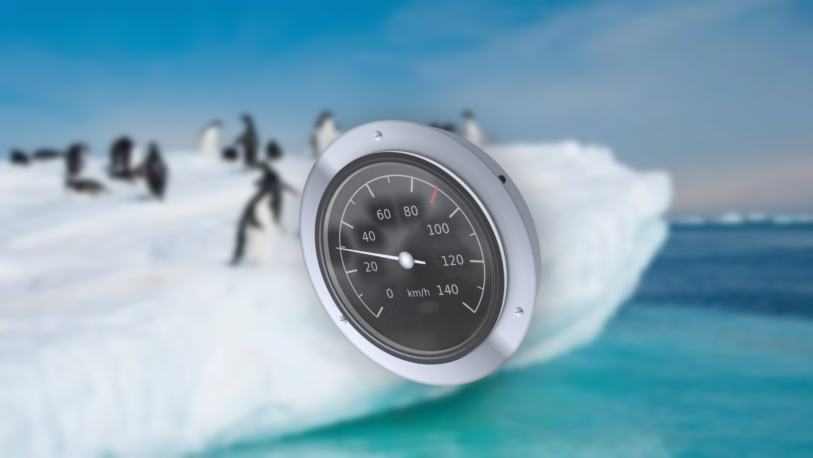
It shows {"value": 30, "unit": "km/h"}
